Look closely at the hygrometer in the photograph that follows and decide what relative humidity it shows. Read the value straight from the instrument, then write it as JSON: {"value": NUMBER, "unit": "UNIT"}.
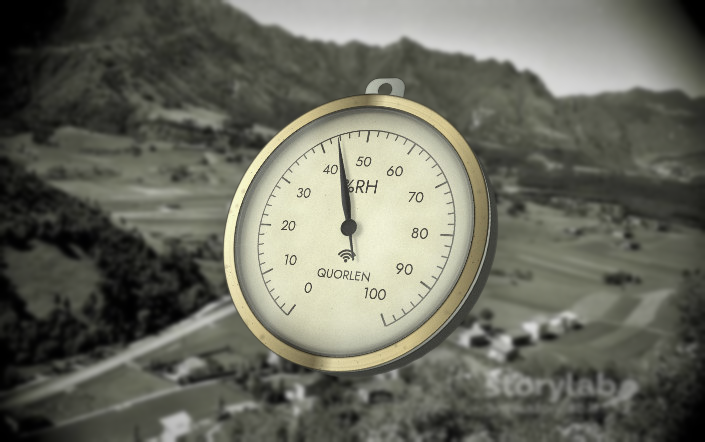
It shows {"value": 44, "unit": "%"}
